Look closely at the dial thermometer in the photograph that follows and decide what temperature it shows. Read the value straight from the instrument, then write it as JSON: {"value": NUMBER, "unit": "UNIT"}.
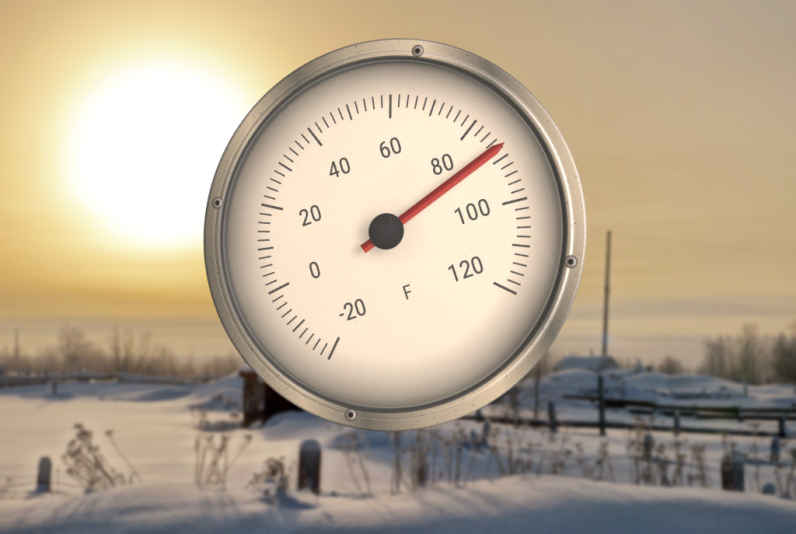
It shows {"value": 88, "unit": "°F"}
